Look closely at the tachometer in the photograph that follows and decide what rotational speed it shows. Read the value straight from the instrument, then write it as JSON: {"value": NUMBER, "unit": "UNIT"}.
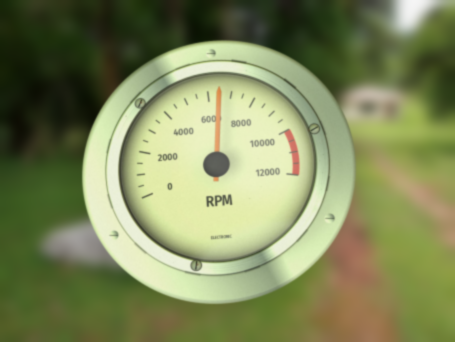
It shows {"value": 6500, "unit": "rpm"}
